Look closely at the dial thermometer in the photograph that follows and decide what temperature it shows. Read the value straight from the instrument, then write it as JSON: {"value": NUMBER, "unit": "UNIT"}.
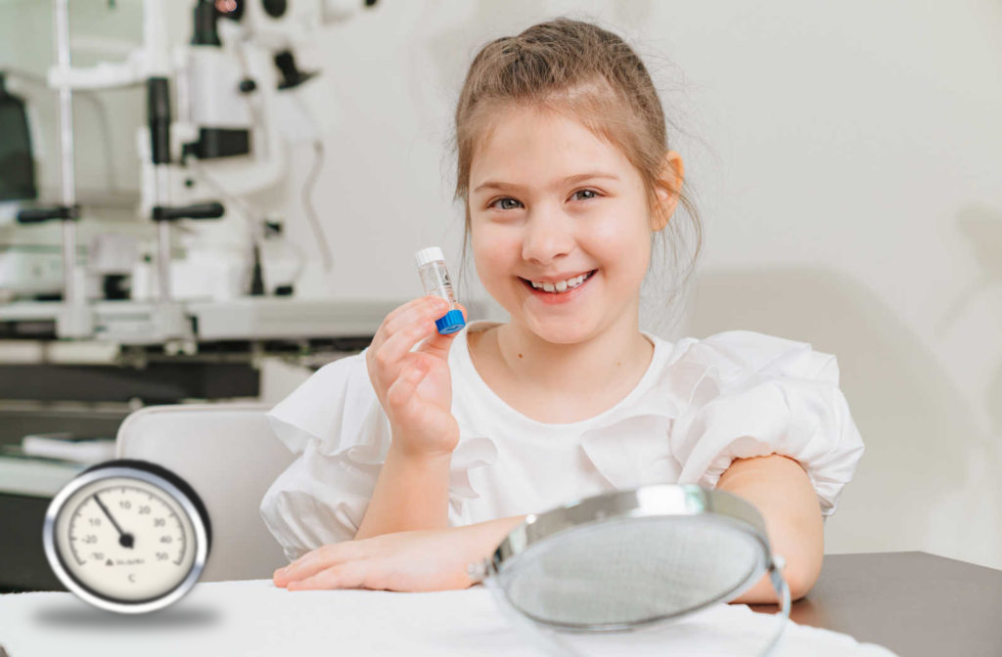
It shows {"value": 0, "unit": "°C"}
